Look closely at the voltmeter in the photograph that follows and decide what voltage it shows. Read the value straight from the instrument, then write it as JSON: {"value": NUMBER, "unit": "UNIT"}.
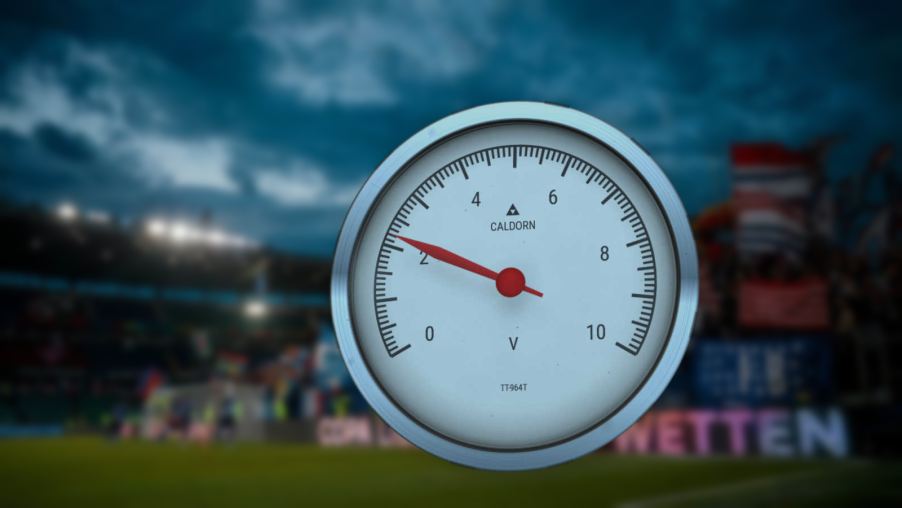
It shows {"value": 2.2, "unit": "V"}
